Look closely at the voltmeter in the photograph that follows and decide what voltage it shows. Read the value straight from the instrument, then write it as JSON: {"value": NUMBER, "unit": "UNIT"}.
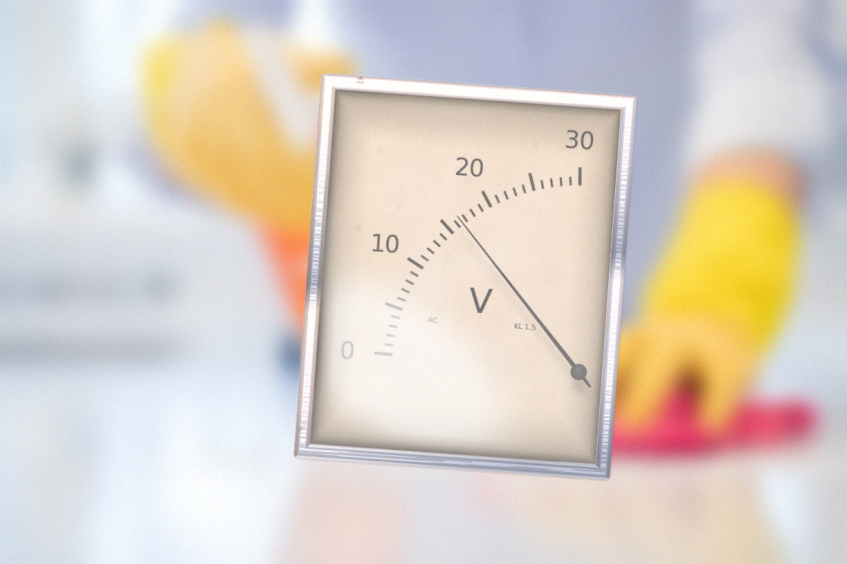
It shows {"value": 16.5, "unit": "V"}
